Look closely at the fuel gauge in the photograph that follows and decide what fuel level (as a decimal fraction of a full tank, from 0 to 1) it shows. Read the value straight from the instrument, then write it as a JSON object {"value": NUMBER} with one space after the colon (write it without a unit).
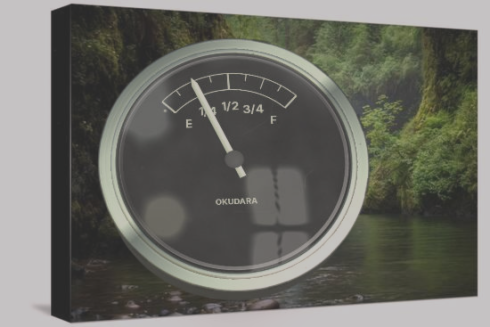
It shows {"value": 0.25}
